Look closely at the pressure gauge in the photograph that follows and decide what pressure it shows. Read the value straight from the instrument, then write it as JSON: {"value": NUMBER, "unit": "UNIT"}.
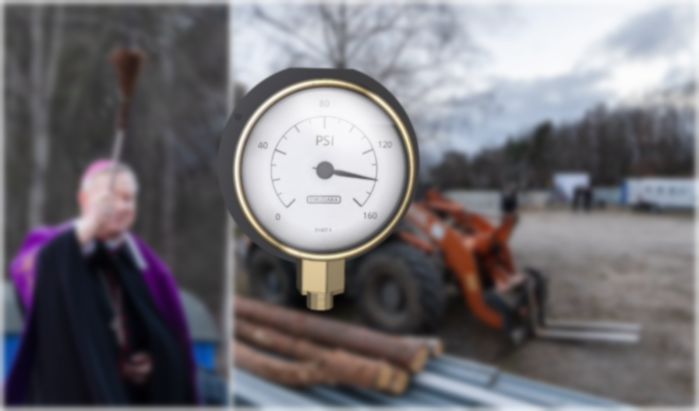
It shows {"value": 140, "unit": "psi"}
